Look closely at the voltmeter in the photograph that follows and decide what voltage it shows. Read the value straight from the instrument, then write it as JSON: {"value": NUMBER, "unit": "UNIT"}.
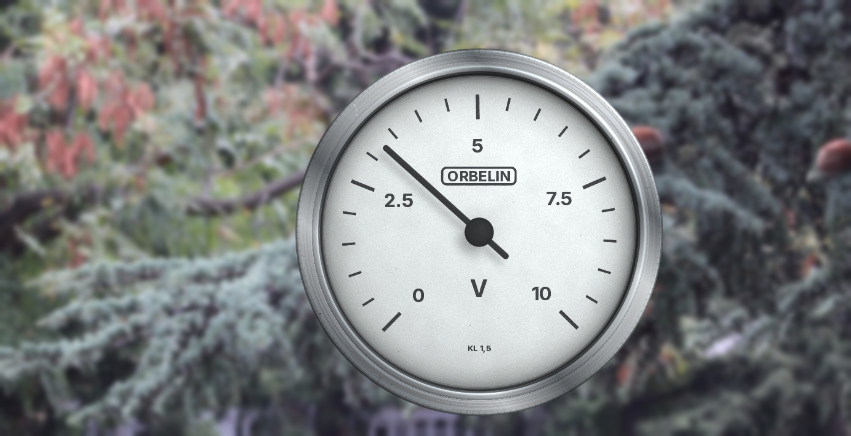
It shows {"value": 3.25, "unit": "V"}
